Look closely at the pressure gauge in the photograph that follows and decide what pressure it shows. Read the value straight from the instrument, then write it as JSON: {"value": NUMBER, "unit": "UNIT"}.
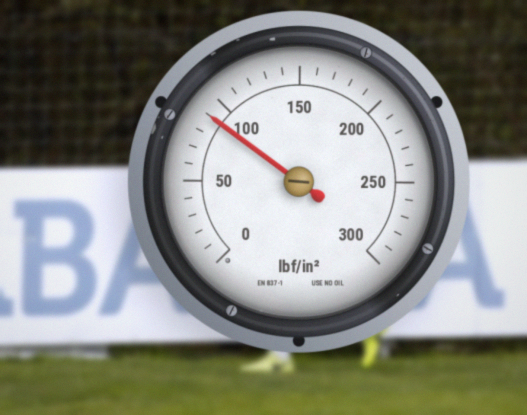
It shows {"value": 90, "unit": "psi"}
